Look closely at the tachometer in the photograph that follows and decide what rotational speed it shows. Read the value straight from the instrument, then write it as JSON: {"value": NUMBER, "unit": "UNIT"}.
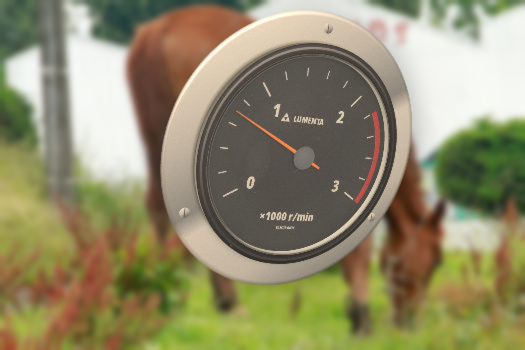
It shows {"value": 700, "unit": "rpm"}
